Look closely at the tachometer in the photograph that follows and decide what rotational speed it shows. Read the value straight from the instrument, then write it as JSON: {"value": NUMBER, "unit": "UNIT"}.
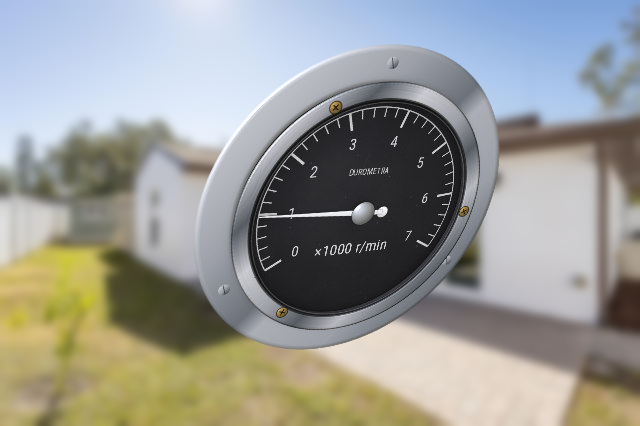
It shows {"value": 1000, "unit": "rpm"}
